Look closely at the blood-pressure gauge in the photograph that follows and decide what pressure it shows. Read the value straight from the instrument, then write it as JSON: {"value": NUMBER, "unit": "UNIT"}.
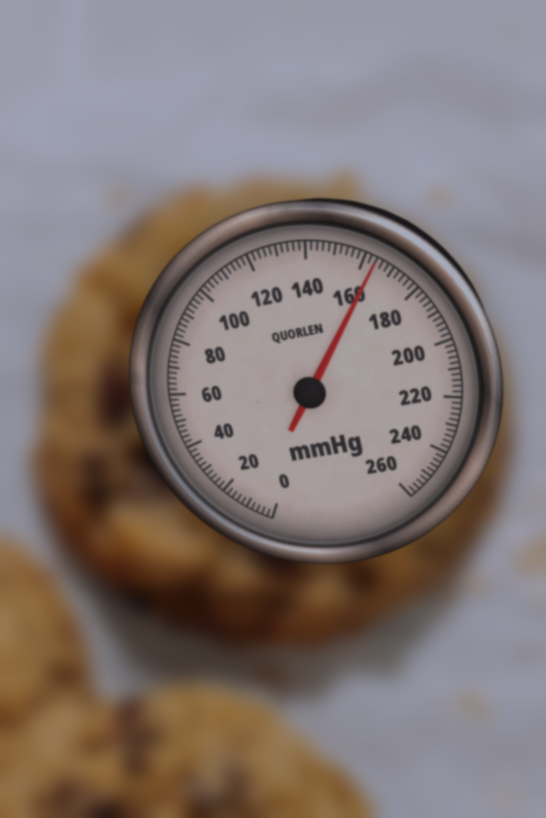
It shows {"value": 164, "unit": "mmHg"}
